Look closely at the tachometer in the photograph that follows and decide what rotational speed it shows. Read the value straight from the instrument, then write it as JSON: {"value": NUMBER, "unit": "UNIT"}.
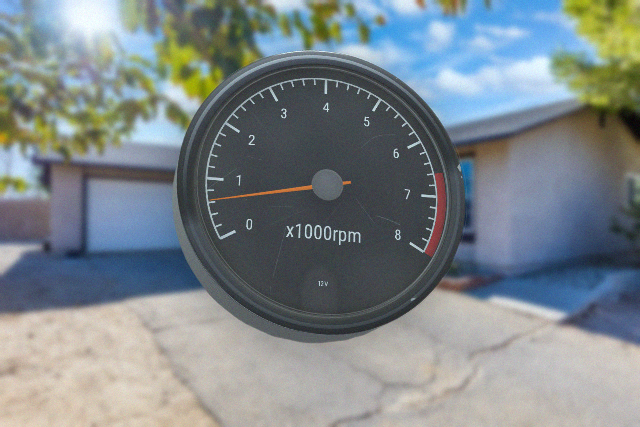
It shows {"value": 600, "unit": "rpm"}
